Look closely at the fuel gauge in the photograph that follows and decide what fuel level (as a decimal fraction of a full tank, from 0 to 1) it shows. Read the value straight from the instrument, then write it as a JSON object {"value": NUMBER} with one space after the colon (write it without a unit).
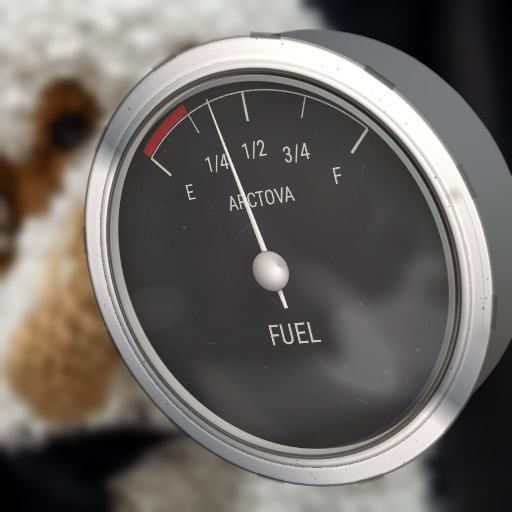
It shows {"value": 0.375}
